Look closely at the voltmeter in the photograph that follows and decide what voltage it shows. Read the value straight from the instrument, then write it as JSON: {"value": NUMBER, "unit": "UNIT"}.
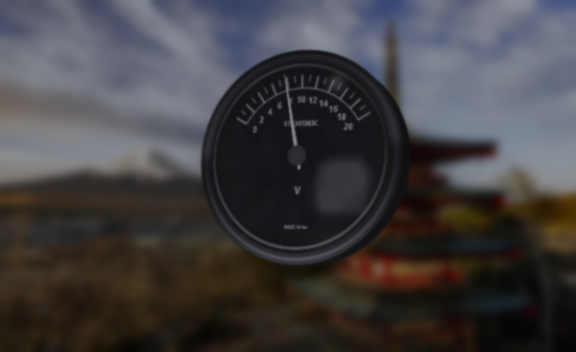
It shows {"value": 8, "unit": "V"}
